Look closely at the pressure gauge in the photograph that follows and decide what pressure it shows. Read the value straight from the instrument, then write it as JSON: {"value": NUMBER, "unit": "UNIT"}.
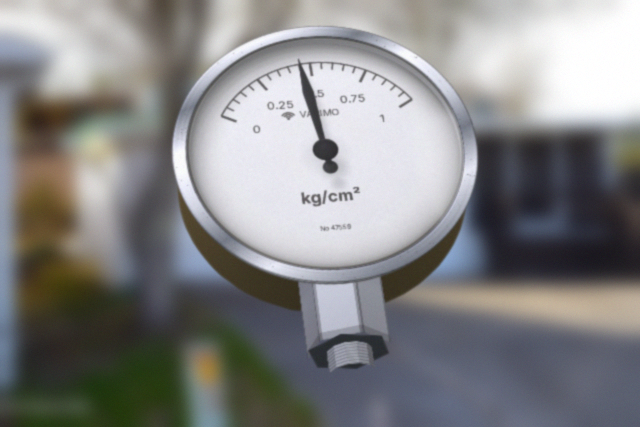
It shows {"value": 0.45, "unit": "kg/cm²"}
